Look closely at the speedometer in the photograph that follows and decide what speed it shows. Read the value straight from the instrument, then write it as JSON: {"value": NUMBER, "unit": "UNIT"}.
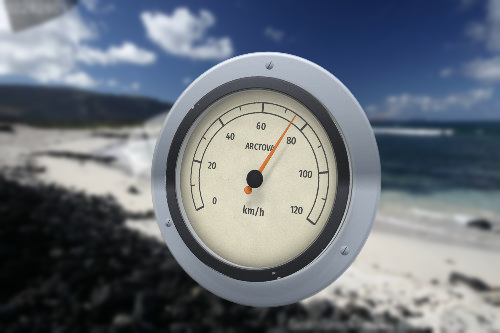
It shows {"value": 75, "unit": "km/h"}
